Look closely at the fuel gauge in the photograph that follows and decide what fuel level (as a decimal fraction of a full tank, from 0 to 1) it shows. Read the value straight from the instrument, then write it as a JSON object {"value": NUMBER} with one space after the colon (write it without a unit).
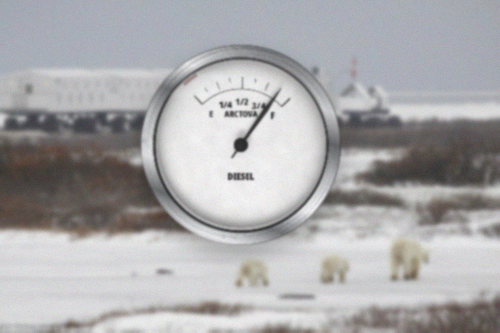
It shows {"value": 0.875}
